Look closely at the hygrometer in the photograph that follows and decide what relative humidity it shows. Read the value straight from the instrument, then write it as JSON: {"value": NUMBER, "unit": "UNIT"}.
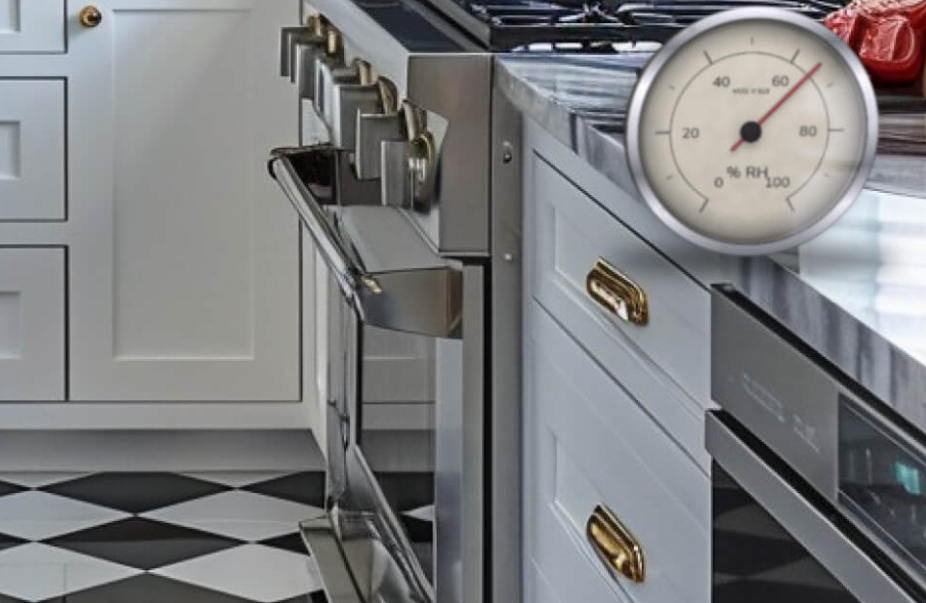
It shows {"value": 65, "unit": "%"}
